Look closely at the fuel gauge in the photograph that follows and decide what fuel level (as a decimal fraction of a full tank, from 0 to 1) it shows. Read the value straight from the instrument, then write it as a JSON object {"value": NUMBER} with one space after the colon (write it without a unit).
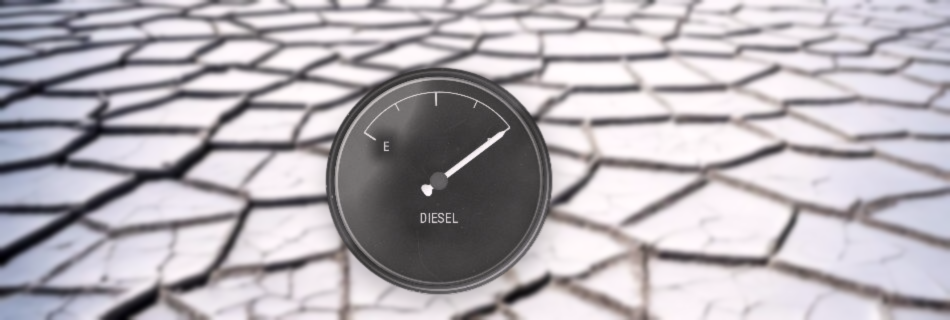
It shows {"value": 1}
